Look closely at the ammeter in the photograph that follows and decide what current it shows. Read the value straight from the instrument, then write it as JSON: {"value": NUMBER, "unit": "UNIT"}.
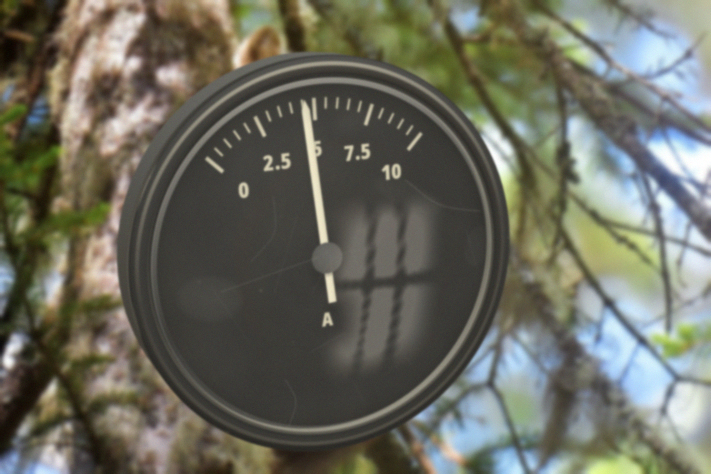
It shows {"value": 4.5, "unit": "A"}
